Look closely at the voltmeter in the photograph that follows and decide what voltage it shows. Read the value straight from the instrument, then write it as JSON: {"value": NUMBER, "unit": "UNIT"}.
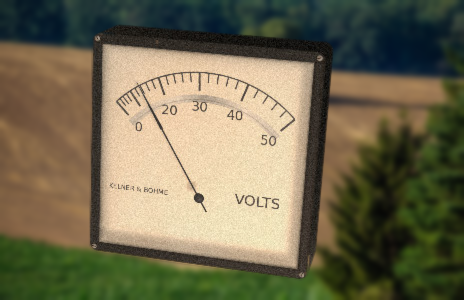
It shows {"value": 14, "unit": "V"}
